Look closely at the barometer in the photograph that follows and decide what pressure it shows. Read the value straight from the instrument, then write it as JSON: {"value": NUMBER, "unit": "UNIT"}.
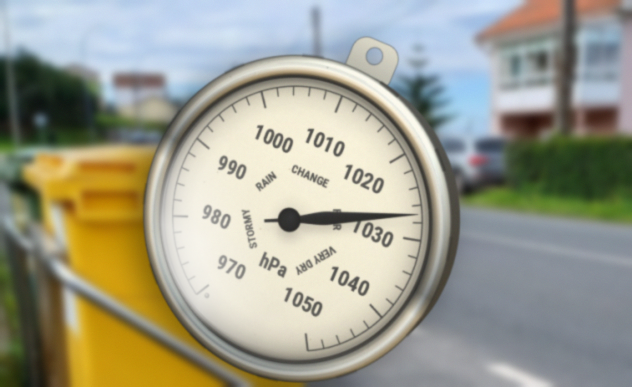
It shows {"value": 1027, "unit": "hPa"}
